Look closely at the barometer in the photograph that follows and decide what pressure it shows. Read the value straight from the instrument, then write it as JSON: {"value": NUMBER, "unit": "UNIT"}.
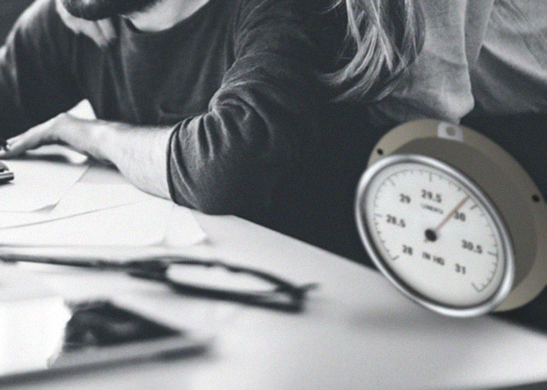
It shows {"value": 29.9, "unit": "inHg"}
